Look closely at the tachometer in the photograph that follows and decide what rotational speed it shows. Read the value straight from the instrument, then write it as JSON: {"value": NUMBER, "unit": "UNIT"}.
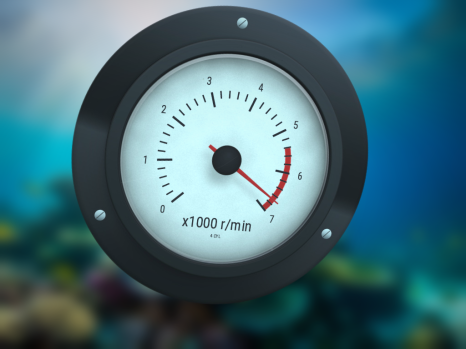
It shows {"value": 6700, "unit": "rpm"}
